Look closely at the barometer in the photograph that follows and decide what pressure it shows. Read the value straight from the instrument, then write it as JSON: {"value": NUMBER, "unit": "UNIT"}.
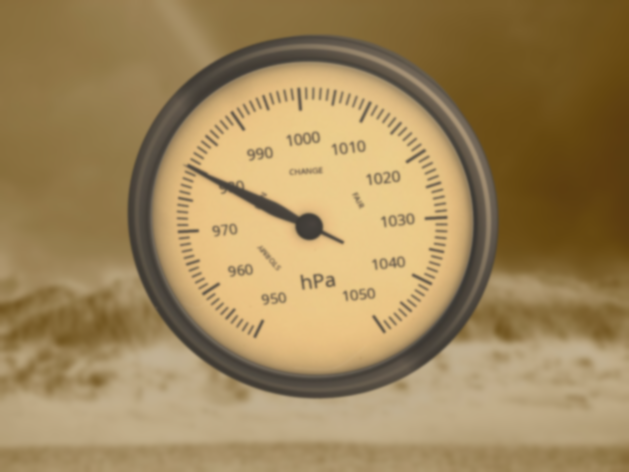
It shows {"value": 980, "unit": "hPa"}
